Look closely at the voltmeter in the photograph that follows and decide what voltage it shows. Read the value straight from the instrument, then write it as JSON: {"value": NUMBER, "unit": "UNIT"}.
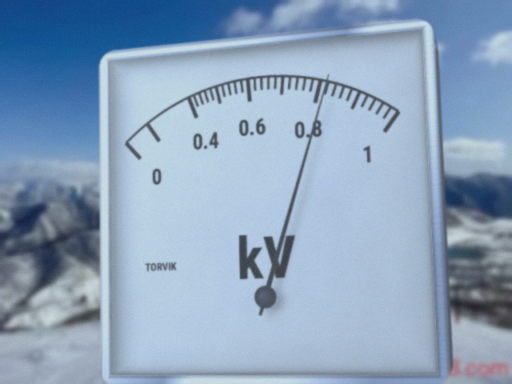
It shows {"value": 0.82, "unit": "kV"}
